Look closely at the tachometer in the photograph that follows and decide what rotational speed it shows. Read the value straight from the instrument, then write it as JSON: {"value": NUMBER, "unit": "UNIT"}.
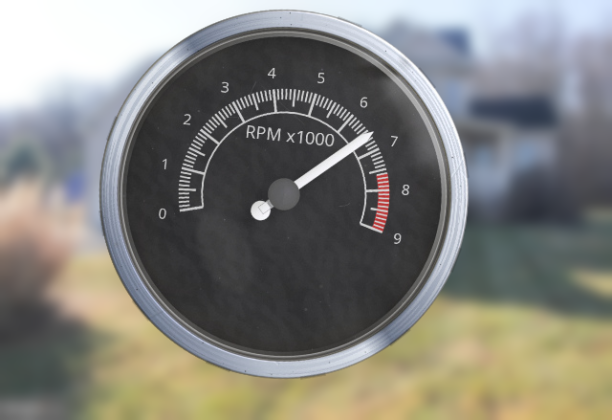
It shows {"value": 6600, "unit": "rpm"}
